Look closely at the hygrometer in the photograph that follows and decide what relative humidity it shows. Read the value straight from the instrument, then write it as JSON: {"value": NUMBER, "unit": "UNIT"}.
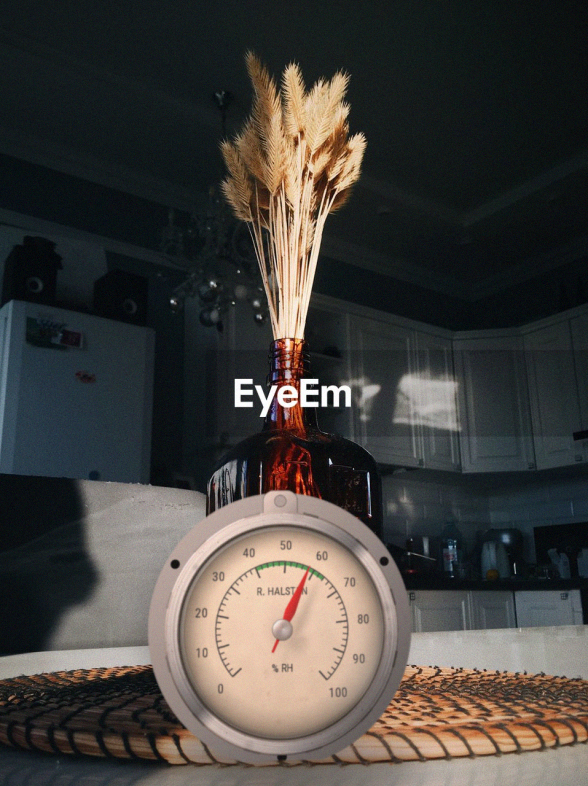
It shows {"value": 58, "unit": "%"}
